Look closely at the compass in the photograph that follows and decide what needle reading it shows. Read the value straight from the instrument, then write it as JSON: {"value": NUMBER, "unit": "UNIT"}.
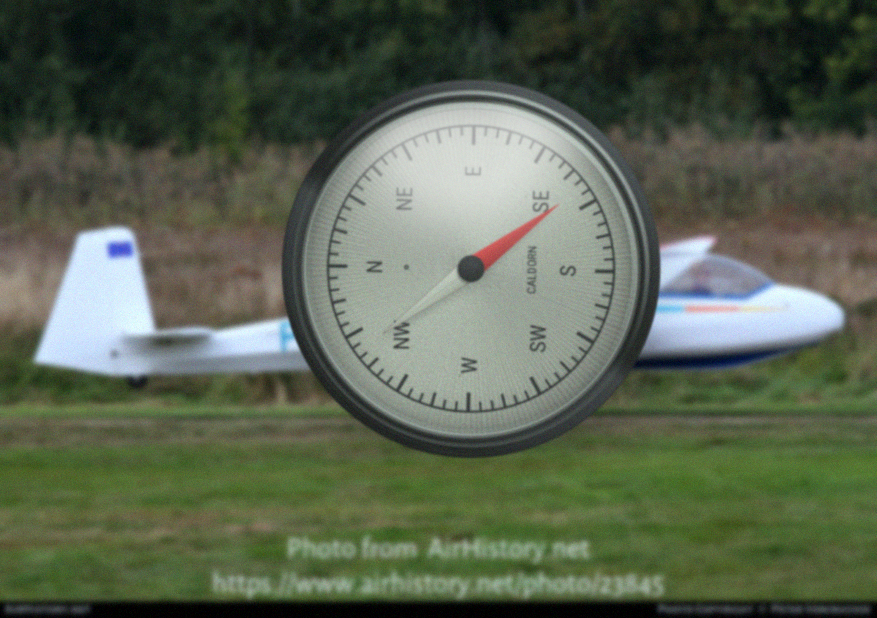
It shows {"value": 142.5, "unit": "°"}
